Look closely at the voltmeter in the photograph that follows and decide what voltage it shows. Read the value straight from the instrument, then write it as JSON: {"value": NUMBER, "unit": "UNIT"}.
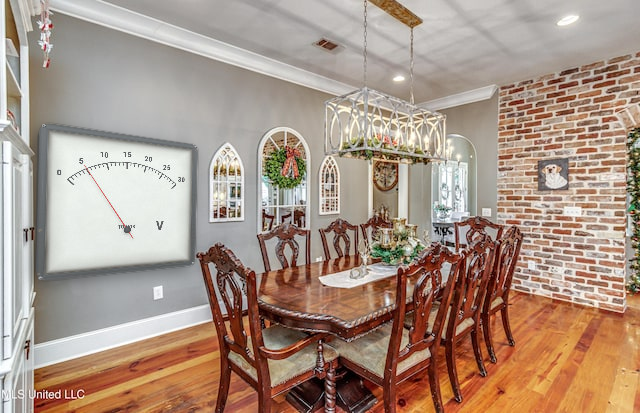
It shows {"value": 5, "unit": "V"}
